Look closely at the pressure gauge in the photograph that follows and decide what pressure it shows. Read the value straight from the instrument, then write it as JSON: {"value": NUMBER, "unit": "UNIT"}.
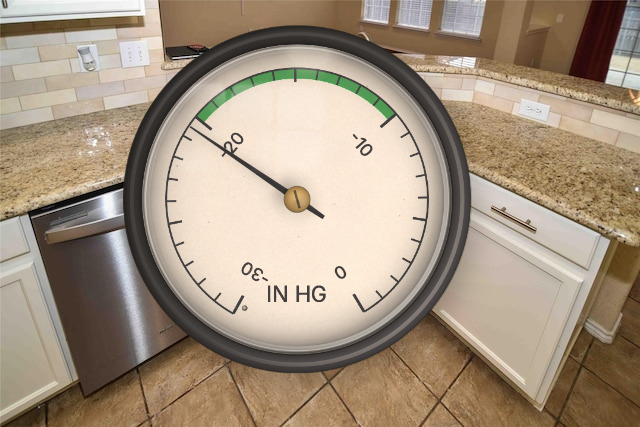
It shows {"value": -20.5, "unit": "inHg"}
